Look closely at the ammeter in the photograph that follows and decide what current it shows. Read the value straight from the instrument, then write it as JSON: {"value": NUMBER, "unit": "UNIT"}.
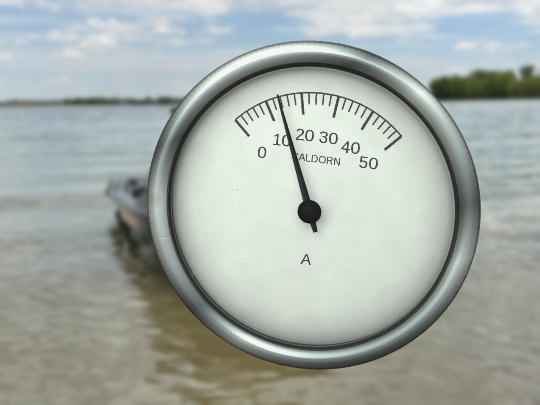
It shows {"value": 14, "unit": "A"}
